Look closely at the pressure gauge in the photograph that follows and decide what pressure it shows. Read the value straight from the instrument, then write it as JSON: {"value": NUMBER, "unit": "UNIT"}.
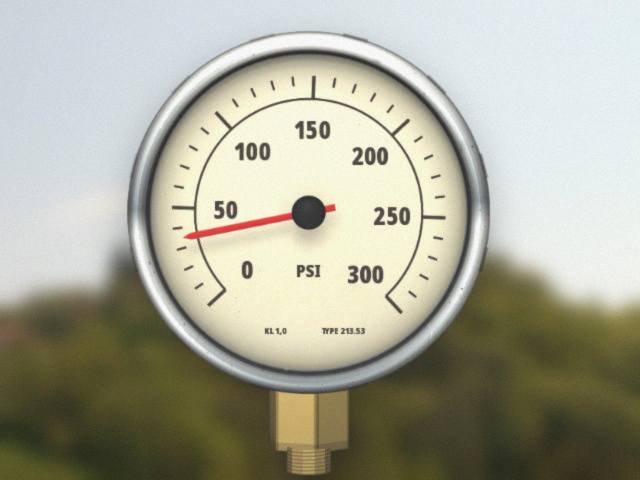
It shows {"value": 35, "unit": "psi"}
